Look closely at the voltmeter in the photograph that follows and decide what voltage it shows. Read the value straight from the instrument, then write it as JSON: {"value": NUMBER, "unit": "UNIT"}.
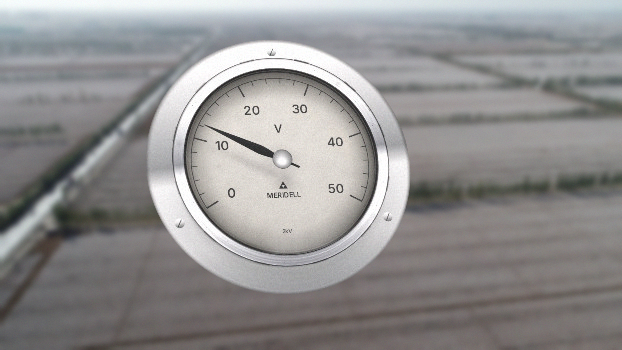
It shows {"value": 12, "unit": "V"}
